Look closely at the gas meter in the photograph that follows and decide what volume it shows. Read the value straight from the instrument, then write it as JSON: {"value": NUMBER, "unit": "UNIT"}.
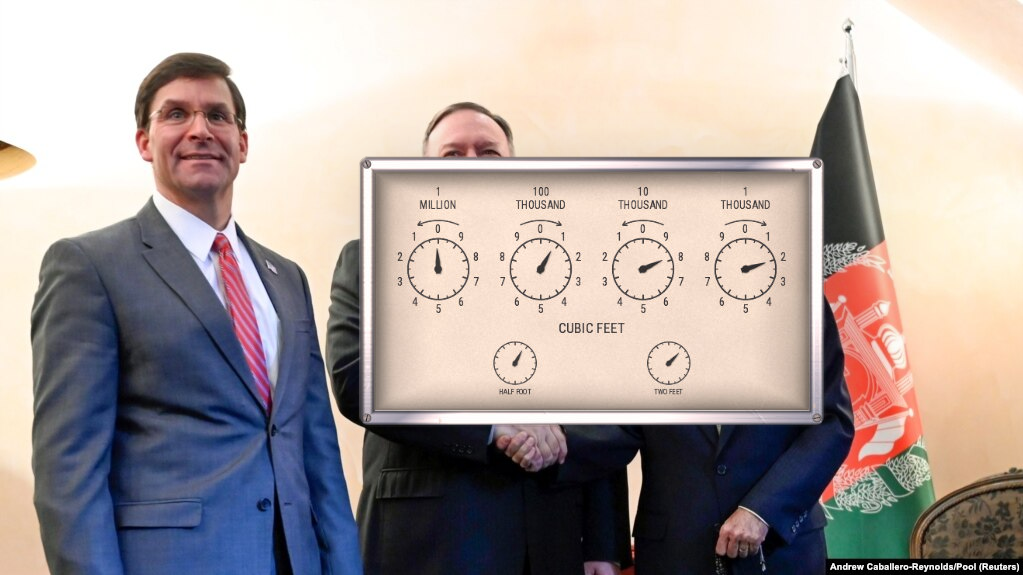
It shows {"value": 8200, "unit": "ft³"}
